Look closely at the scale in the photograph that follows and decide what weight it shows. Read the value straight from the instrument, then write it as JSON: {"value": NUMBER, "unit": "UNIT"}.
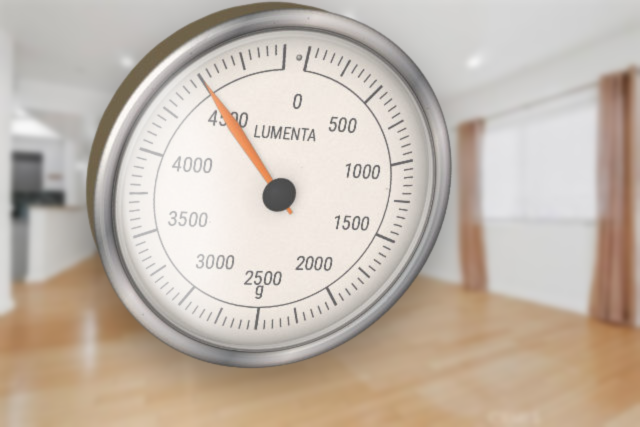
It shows {"value": 4500, "unit": "g"}
